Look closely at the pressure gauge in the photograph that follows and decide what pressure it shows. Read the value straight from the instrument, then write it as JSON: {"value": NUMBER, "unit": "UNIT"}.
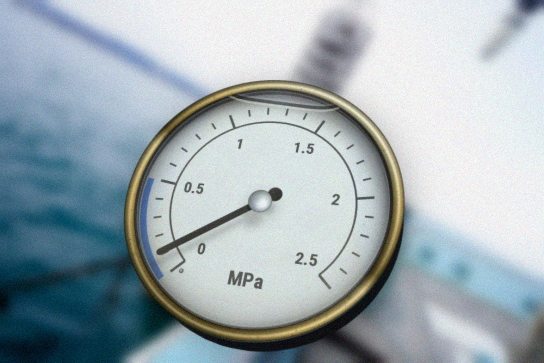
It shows {"value": 0.1, "unit": "MPa"}
